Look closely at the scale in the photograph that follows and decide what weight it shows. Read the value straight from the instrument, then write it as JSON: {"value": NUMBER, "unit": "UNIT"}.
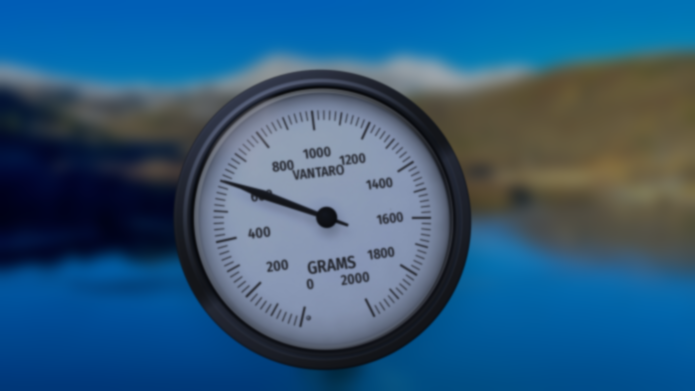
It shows {"value": 600, "unit": "g"}
